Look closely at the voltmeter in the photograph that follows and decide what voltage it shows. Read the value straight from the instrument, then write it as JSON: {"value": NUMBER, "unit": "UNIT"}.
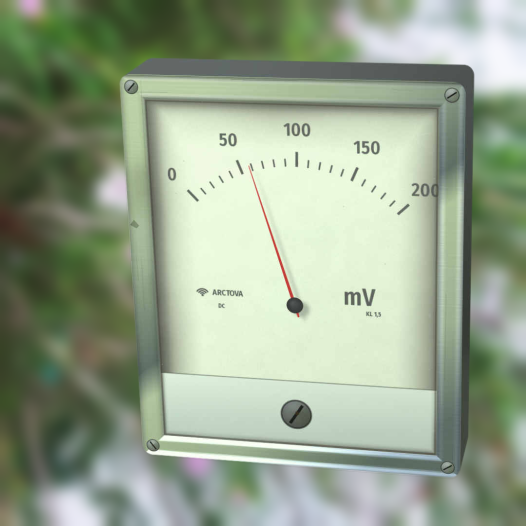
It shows {"value": 60, "unit": "mV"}
